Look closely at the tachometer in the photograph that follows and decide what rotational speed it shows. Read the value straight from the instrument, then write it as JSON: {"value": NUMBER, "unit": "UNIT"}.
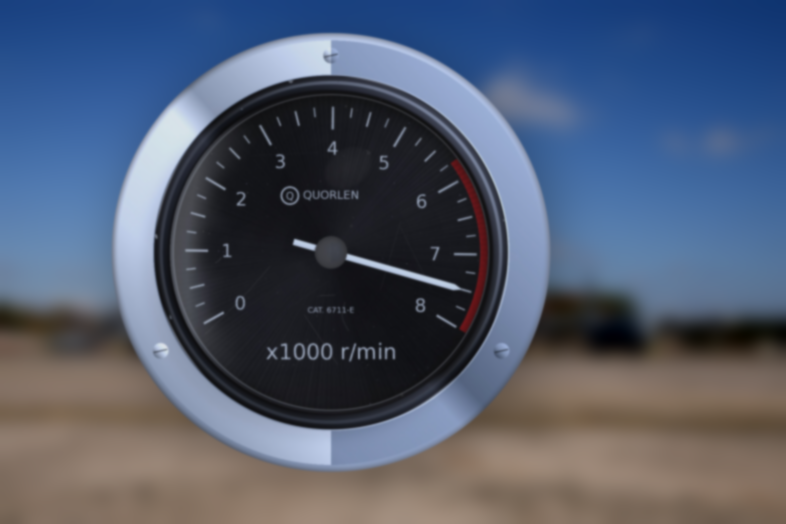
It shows {"value": 7500, "unit": "rpm"}
